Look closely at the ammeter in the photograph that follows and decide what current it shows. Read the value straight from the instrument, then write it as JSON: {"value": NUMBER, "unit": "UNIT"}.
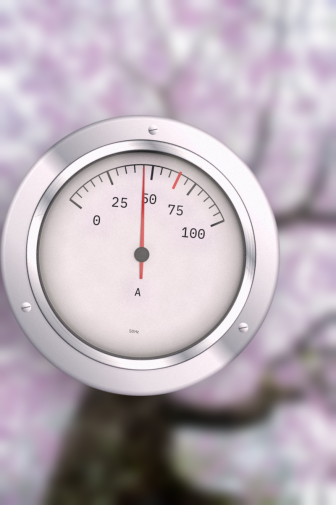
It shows {"value": 45, "unit": "A"}
